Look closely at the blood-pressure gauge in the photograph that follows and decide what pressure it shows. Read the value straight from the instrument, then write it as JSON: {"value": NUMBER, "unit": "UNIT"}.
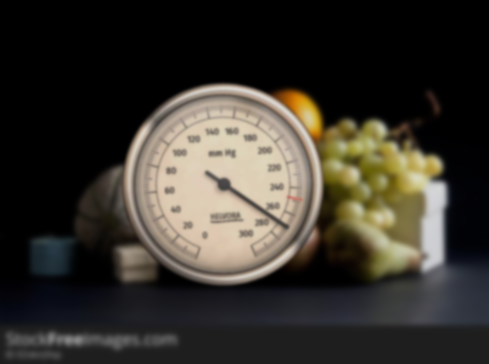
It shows {"value": 270, "unit": "mmHg"}
